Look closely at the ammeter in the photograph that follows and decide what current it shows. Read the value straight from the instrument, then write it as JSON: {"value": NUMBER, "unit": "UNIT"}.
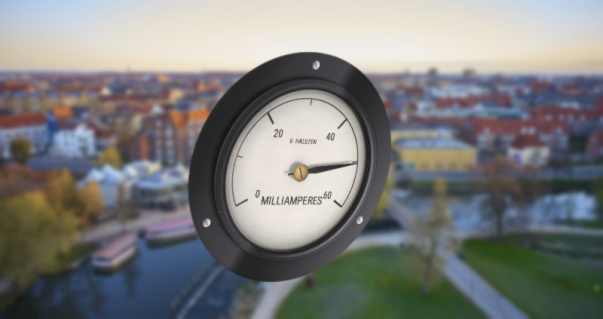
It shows {"value": 50, "unit": "mA"}
